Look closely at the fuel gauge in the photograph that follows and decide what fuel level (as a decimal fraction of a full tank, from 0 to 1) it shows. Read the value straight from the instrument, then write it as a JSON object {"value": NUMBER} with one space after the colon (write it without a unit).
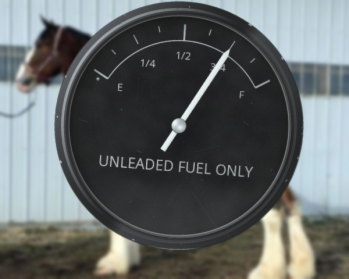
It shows {"value": 0.75}
